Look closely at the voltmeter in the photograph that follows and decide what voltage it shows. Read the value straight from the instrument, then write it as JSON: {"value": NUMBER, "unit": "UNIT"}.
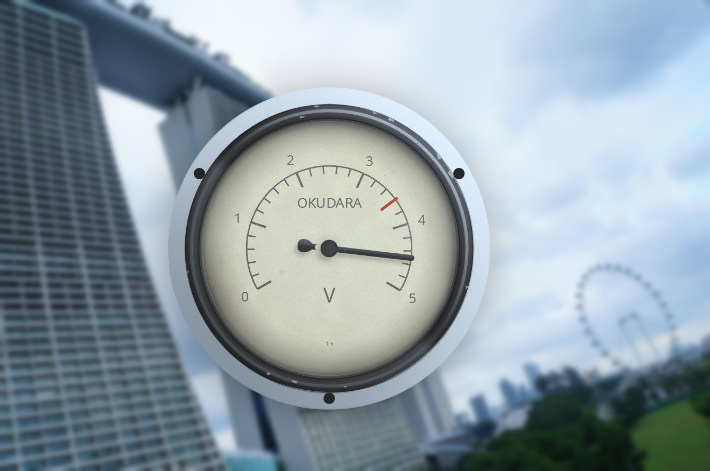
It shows {"value": 4.5, "unit": "V"}
